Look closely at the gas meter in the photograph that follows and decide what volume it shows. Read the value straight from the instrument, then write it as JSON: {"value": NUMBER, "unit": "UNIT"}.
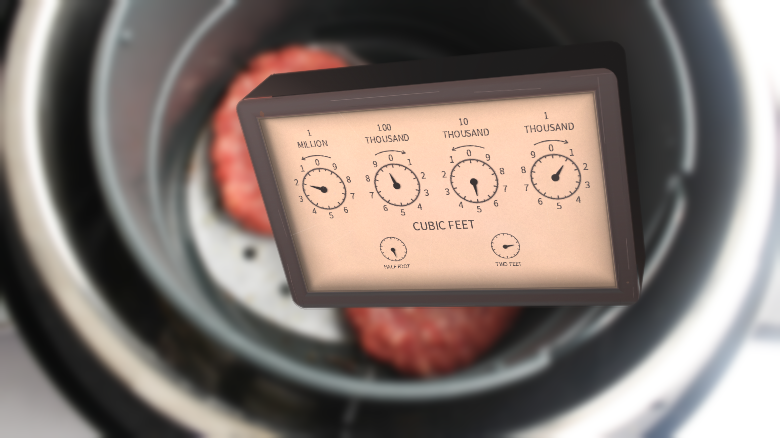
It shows {"value": 195100, "unit": "ft³"}
